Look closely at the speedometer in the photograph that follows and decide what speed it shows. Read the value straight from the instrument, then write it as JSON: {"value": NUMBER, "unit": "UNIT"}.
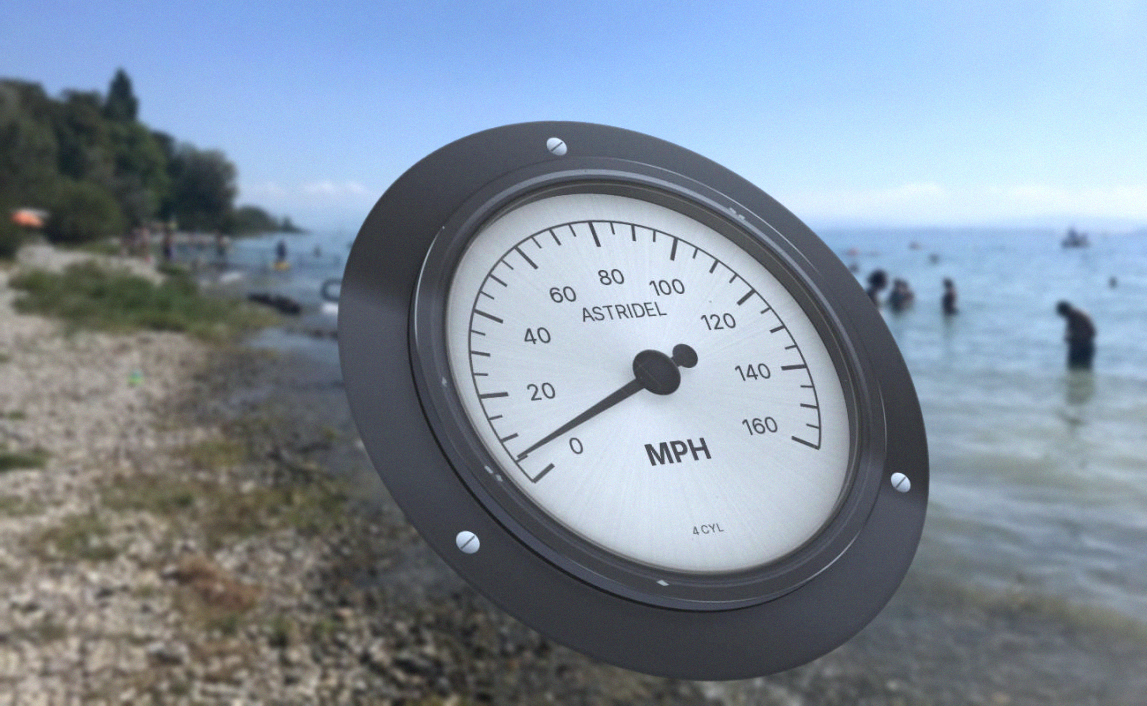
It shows {"value": 5, "unit": "mph"}
